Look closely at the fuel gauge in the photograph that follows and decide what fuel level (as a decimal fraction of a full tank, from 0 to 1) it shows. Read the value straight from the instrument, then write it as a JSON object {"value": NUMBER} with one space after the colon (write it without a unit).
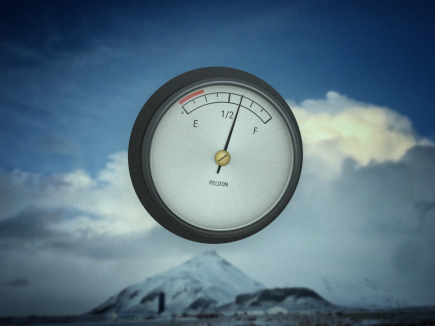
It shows {"value": 0.625}
